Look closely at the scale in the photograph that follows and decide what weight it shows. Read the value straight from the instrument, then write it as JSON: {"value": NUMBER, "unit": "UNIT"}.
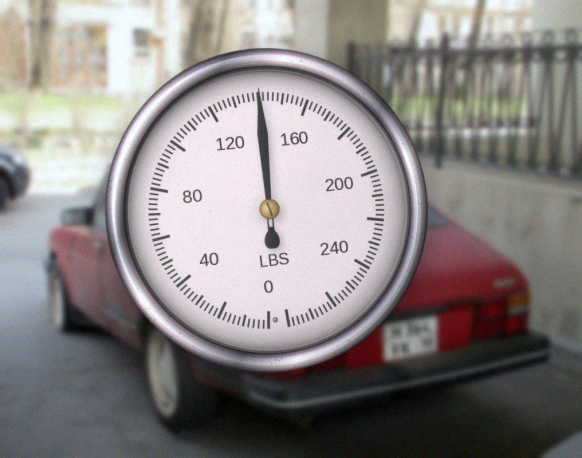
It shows {"value": 140, "unit": "lb"}
